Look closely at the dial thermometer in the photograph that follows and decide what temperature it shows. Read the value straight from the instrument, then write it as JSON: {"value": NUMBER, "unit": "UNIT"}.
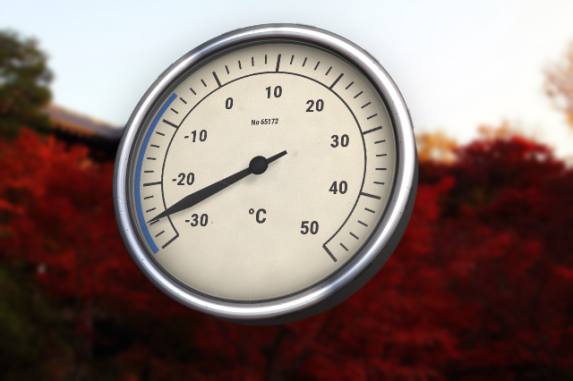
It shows {"value": -26, "unit": "°C"}
